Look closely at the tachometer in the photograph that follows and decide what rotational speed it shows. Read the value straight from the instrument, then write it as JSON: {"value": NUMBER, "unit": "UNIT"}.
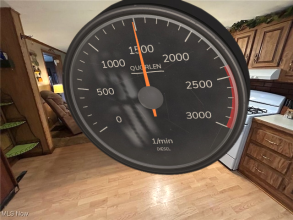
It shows {"value": 1500, "unit": "rpm"}
